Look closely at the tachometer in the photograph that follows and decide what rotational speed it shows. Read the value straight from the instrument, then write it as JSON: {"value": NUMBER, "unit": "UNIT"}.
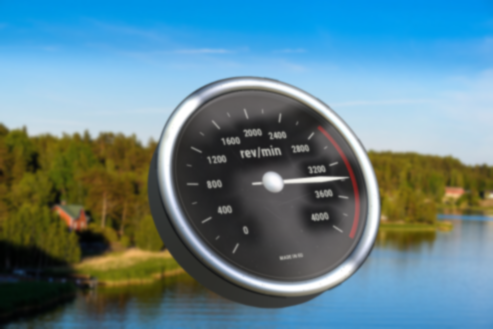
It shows {"value": 3400, "unit": "rpm"}
